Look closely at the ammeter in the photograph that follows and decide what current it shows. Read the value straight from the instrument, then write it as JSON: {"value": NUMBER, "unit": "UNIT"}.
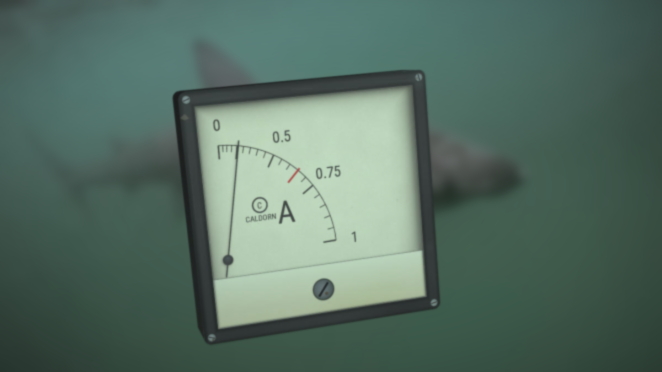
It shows {"value": 0.25, "unit": "A"}
